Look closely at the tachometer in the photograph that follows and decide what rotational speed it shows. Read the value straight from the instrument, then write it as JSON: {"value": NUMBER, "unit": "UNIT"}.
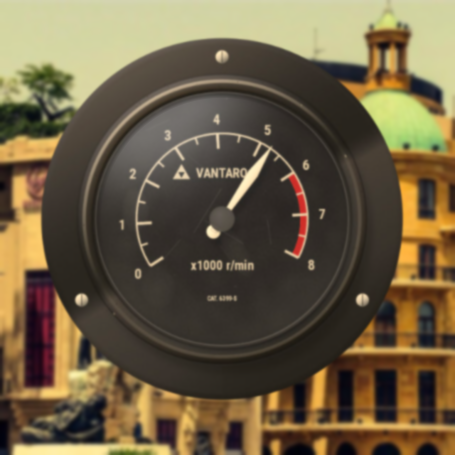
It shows {"value": 5250, "unit": "rpm"}
